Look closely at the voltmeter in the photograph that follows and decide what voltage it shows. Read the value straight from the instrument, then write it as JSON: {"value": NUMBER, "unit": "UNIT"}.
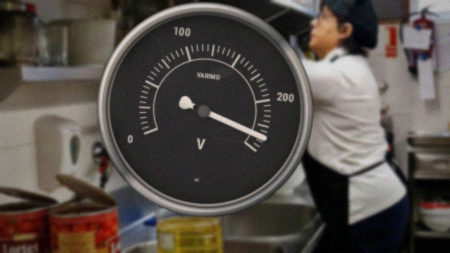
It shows {"value": 235, "unit": "V"}
